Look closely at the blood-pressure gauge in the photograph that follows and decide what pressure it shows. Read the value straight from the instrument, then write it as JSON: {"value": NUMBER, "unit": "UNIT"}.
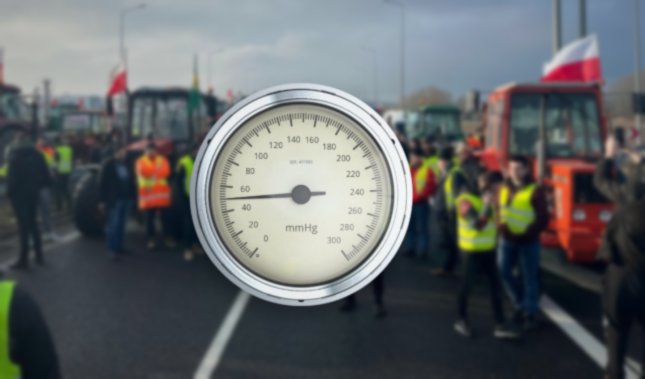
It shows {"value": 50, "unit": "mmHg"}
